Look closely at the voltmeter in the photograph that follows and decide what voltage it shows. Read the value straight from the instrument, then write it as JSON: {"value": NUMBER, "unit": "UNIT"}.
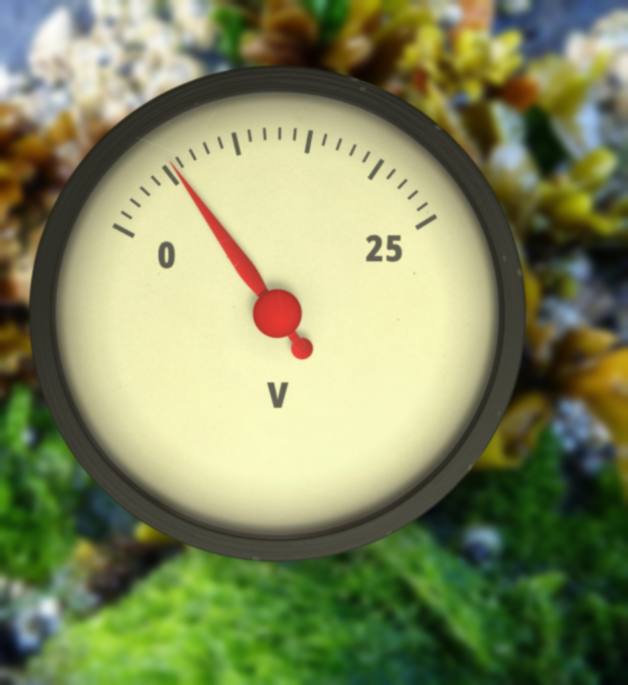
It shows {"value": 5.5, "unit": "V"}
